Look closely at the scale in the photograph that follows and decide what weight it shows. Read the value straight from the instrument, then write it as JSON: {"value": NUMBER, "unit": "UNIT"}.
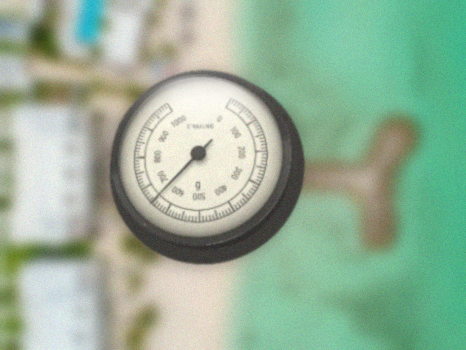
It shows {"value": 650, "unit": "g"}
